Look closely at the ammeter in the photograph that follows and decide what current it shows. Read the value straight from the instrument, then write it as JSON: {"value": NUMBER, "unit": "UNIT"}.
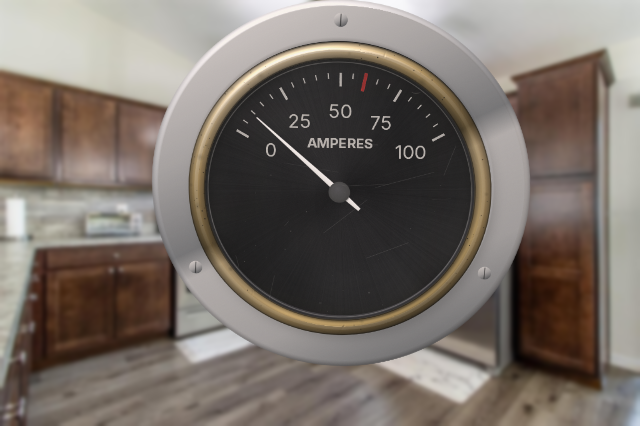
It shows {"value": 10, "unit": "A"}
